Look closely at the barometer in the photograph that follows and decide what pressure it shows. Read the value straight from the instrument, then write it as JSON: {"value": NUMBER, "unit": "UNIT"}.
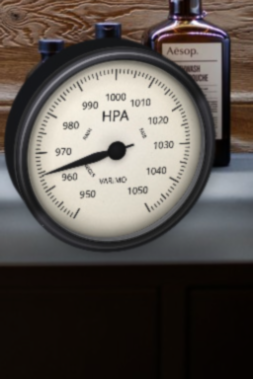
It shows {"value": 965, "unit": "hPa"}
